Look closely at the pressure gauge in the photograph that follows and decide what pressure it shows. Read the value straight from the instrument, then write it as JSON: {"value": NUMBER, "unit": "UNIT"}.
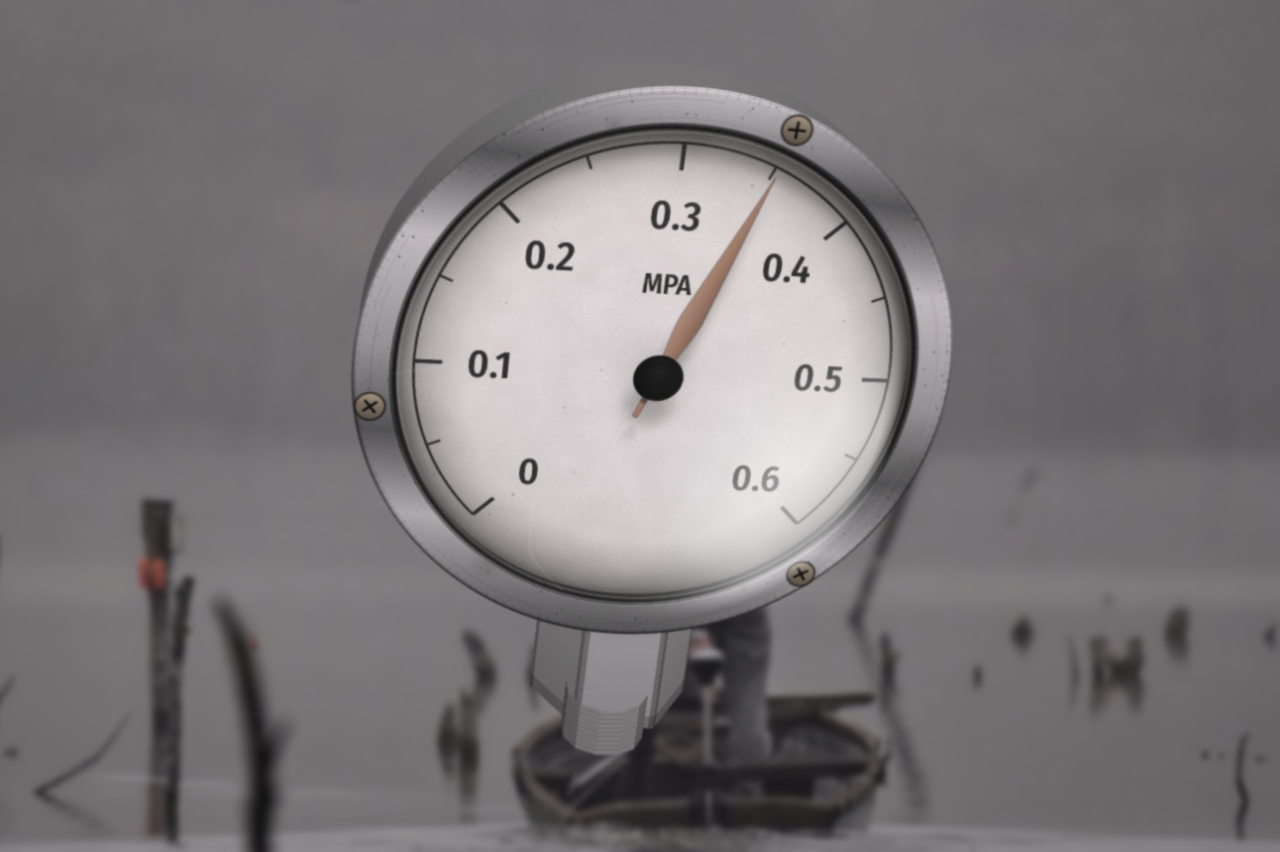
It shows {"value": 0.35, "unit": "MPa"}
